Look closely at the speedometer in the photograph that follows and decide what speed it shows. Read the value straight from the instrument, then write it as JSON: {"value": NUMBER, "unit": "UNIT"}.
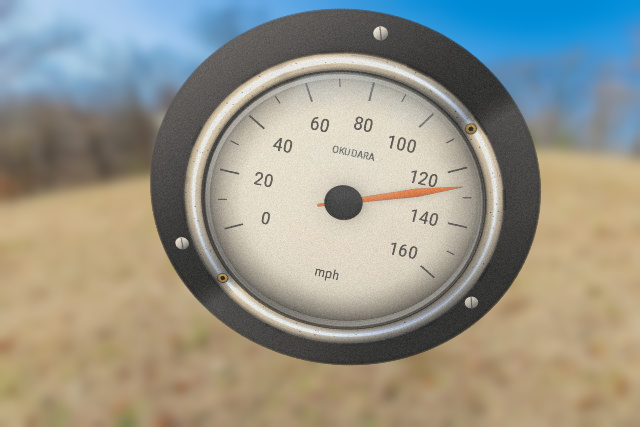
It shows {"value": 125, "unit": "mph"}
